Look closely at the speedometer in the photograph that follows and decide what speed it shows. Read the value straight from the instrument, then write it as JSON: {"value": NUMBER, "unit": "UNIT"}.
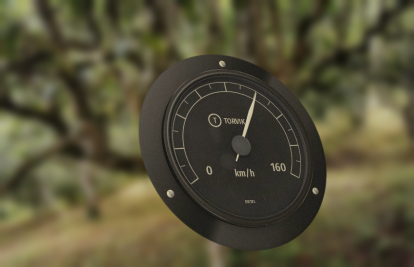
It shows {"value": 100, "unit": "km/h"}
